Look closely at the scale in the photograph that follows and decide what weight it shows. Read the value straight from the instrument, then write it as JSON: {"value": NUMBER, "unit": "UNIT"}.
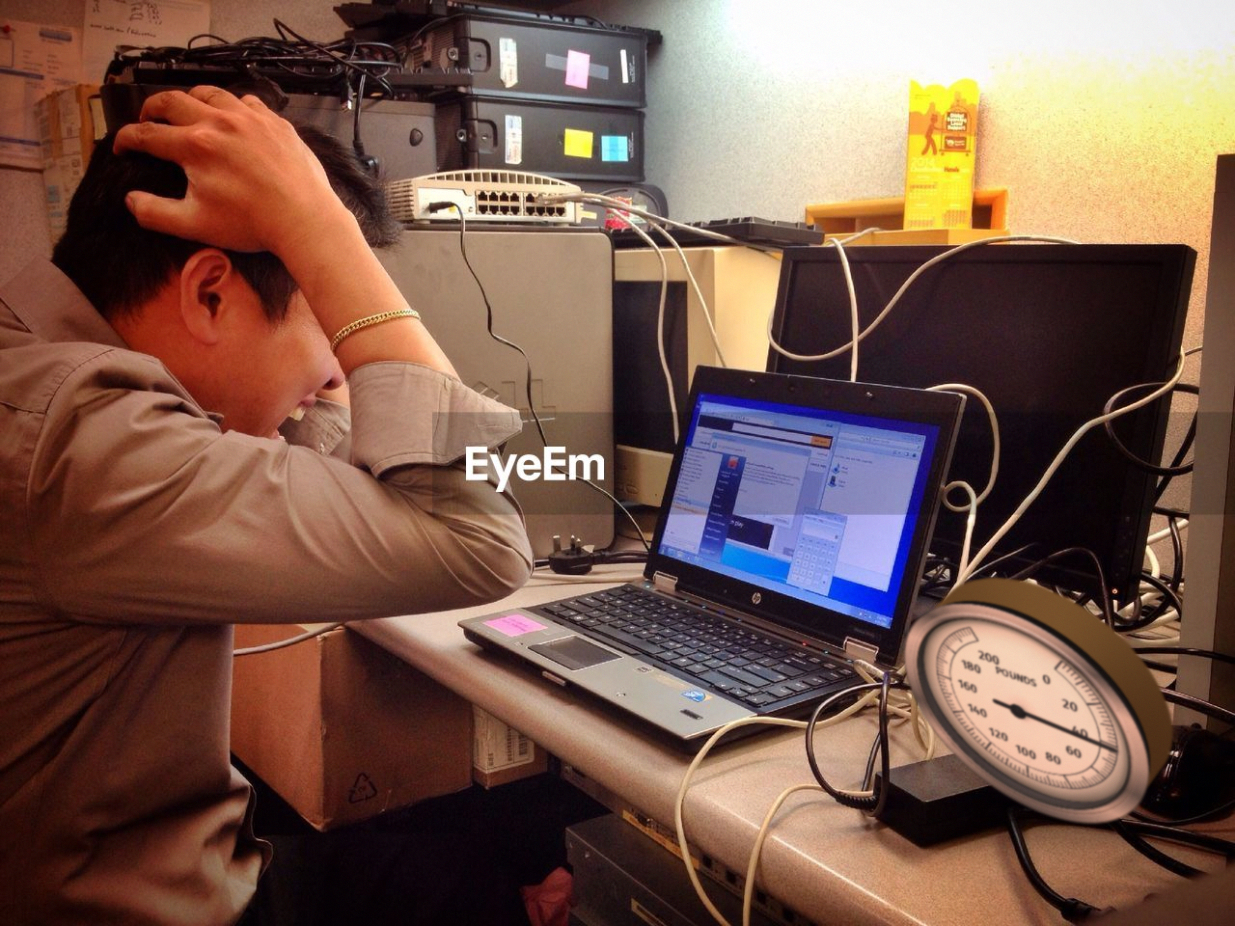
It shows {"value": 40, "unit": "lb"}
